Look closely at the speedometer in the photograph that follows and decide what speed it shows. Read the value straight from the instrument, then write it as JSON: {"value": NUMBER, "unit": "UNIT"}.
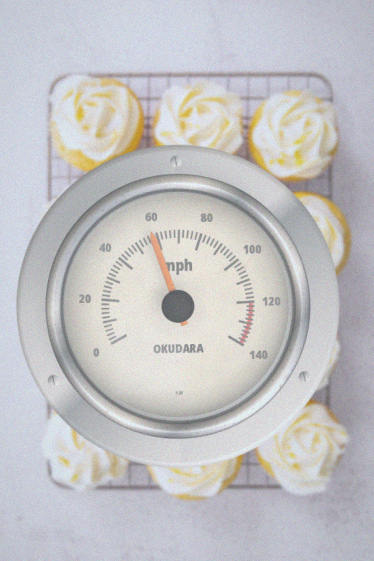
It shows {"value": 58, "unit": "mph"}
